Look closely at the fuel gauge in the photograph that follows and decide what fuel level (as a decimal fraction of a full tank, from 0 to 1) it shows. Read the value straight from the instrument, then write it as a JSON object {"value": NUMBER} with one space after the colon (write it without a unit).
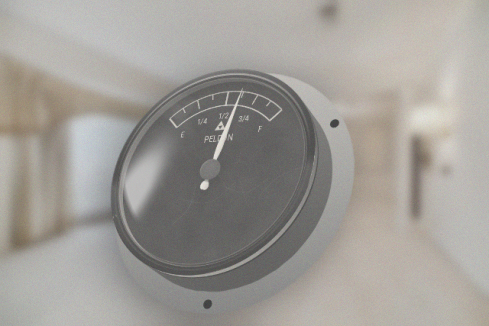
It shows {"value": 0.625}
